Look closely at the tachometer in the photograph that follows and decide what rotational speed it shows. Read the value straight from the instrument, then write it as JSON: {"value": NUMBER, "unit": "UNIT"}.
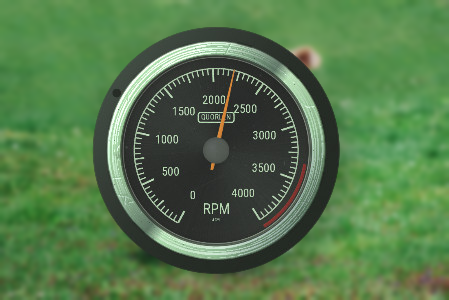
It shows {"value": 2200, "unit": "rpm"}
